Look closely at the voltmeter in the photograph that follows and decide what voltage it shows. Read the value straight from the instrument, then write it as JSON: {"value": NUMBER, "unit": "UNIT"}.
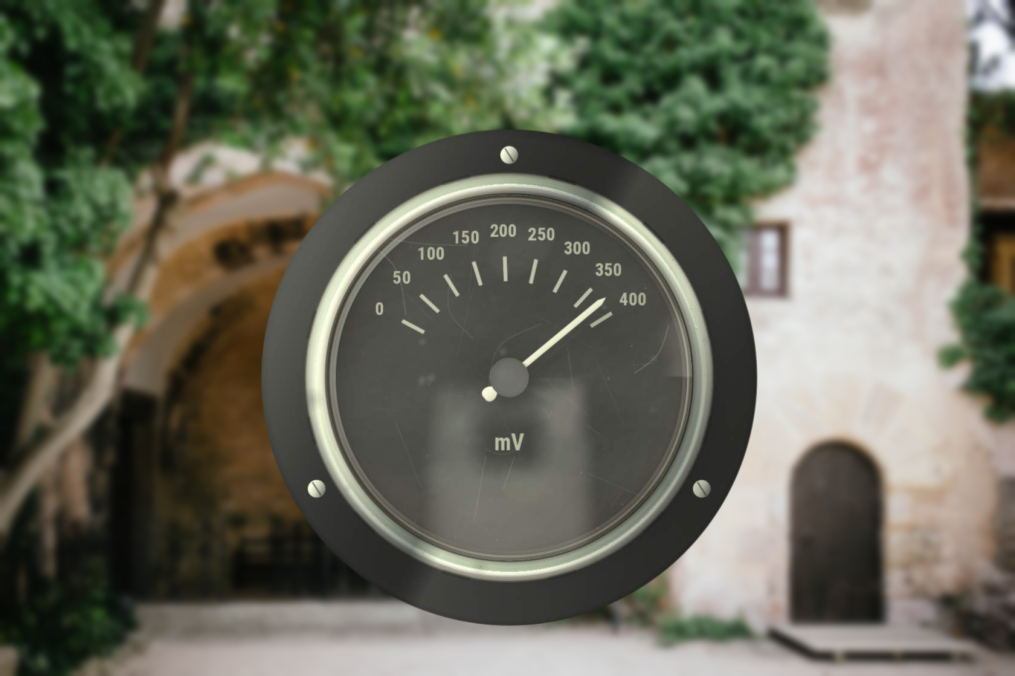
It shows {"value": 375, "unit": "mV"}
